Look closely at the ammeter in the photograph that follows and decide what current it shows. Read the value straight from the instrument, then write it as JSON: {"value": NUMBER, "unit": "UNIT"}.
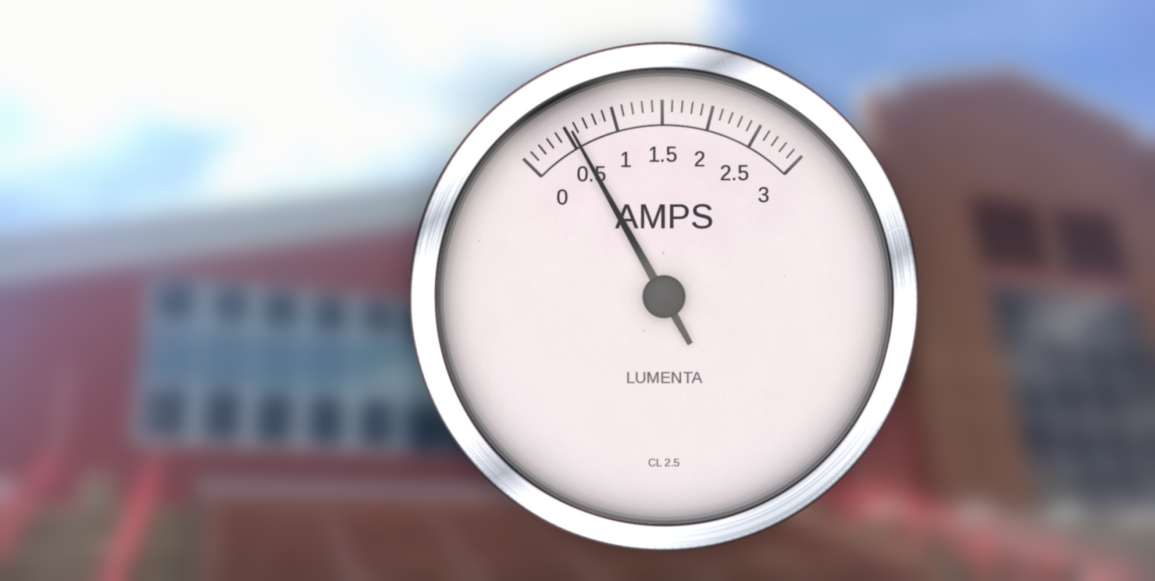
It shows {"value": 0.55, "unit": "A"}
